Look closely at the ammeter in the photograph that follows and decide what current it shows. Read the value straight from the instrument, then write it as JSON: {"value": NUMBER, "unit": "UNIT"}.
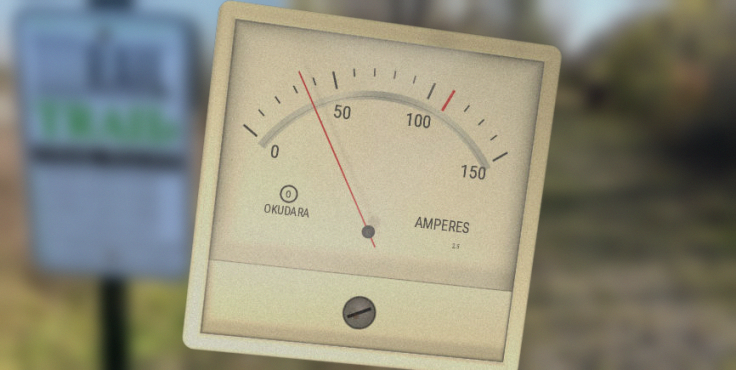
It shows {"value": 35, "unit": "A"}
